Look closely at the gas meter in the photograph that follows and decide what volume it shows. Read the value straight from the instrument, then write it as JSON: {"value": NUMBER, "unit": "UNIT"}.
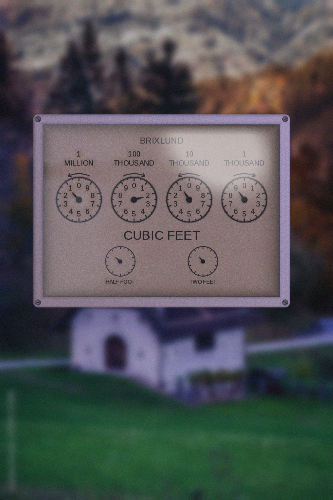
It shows {"value": 120900, "unit": "ft³"}
